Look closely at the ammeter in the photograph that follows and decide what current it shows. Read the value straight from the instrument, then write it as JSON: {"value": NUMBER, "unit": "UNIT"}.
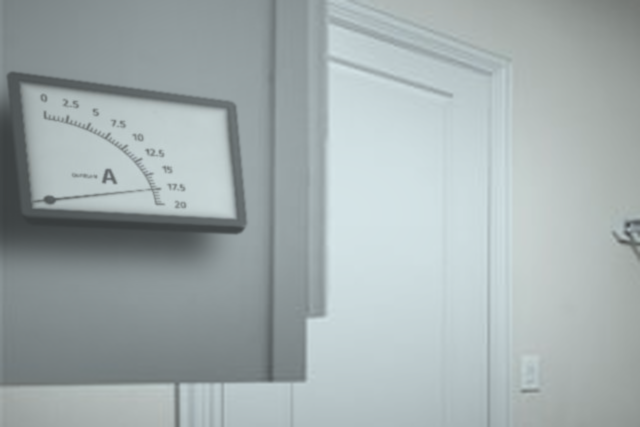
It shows {"value": 17.5, "unit": "A"}
